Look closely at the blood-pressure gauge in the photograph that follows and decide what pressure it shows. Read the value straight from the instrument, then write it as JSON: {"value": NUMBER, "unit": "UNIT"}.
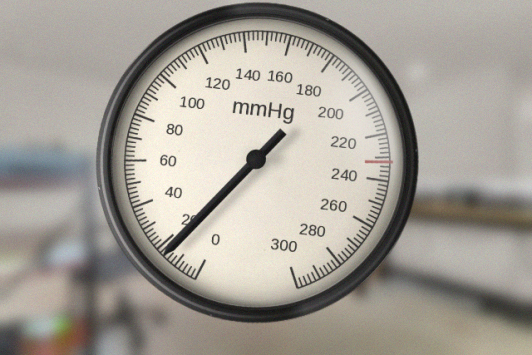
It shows {"value": 16, "unit": "mmHg"}
